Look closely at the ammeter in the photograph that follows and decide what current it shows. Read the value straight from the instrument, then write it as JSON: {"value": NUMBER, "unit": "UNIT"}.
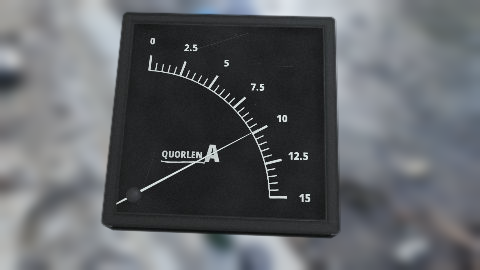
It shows {"value": 10, "unit": "A"}
